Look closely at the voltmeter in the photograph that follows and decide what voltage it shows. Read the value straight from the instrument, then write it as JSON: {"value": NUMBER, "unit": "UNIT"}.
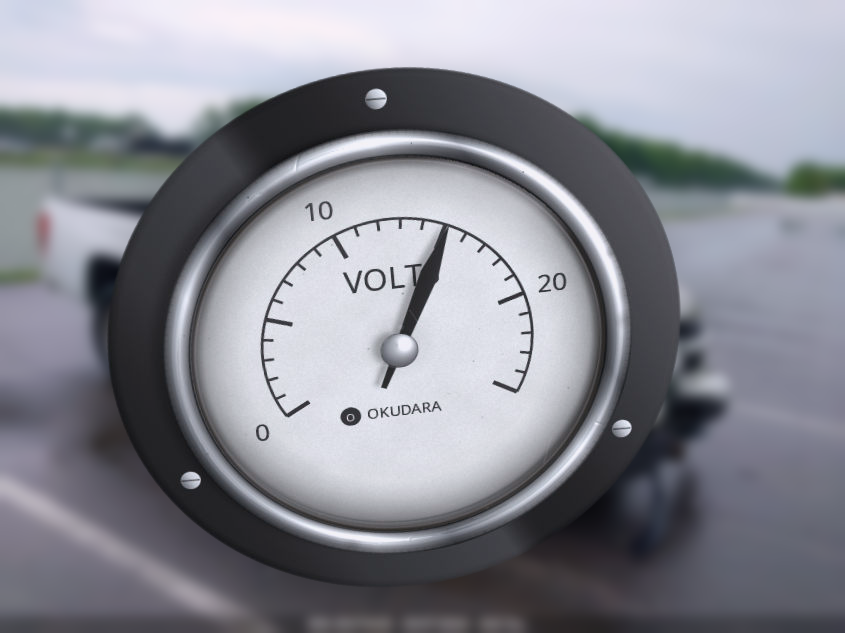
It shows {"value": 15, "unit": "V"}
